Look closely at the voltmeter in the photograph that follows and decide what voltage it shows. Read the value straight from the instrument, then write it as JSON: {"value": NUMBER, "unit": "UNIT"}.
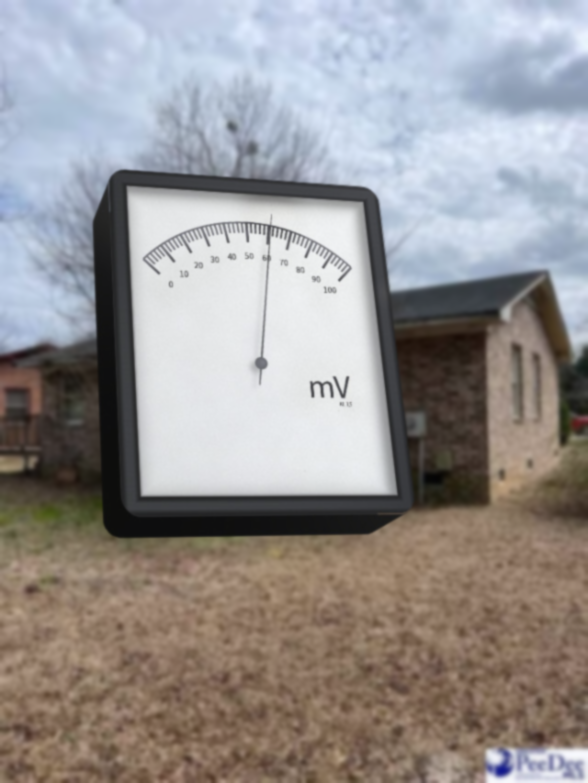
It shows {"value": 60, "unit": "mV"}
